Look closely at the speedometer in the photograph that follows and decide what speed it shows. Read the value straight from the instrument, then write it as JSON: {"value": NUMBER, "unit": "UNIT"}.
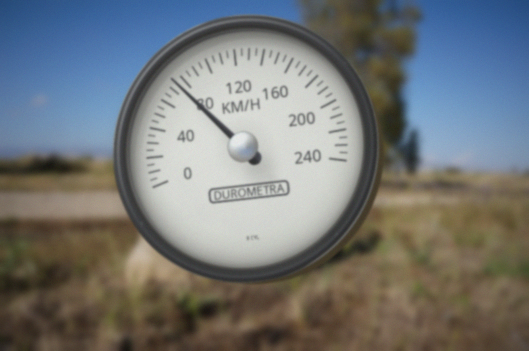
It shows {"value": 75, "unit": "km/h"}
